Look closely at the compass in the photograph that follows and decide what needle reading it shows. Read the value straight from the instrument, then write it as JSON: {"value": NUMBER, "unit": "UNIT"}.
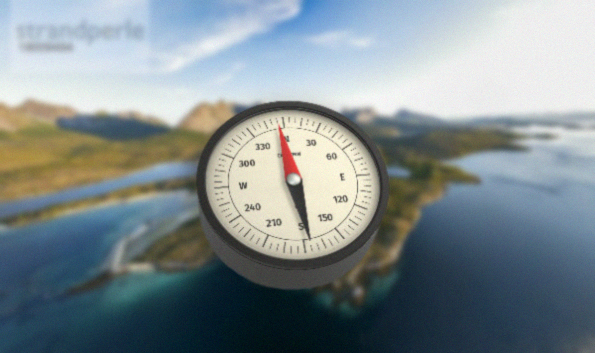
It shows {"value": 355, "unit": "°"}
